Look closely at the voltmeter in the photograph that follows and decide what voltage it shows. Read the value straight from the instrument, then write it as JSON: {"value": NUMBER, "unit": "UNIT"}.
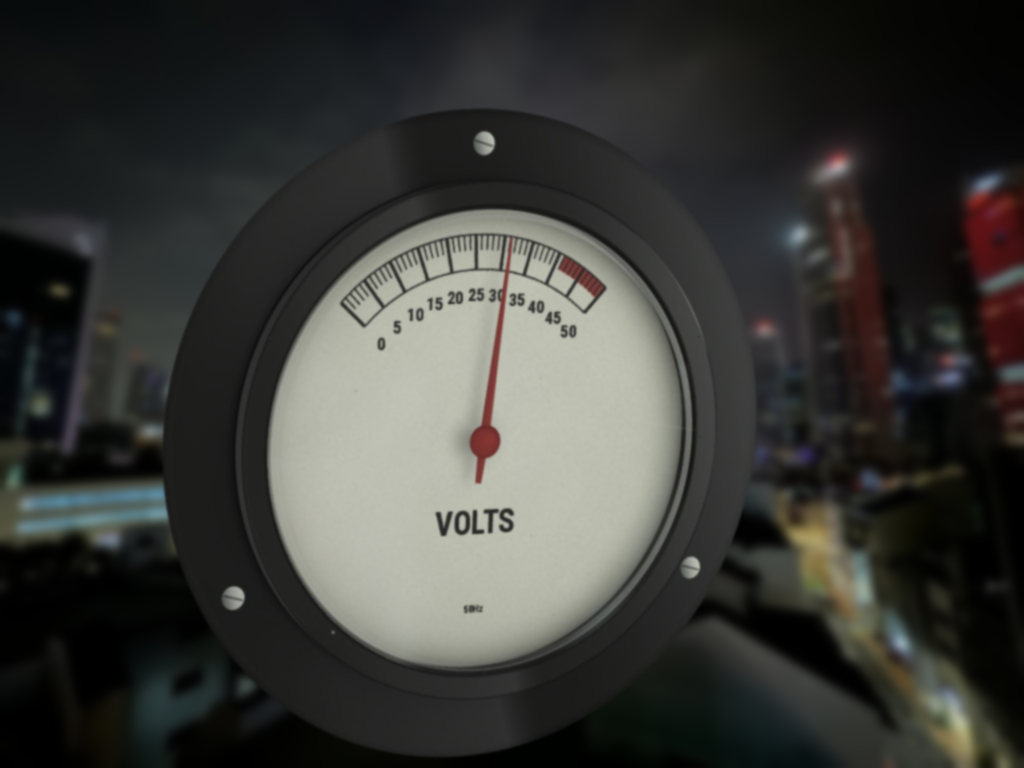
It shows {"value": 30, "unit": "V"}
